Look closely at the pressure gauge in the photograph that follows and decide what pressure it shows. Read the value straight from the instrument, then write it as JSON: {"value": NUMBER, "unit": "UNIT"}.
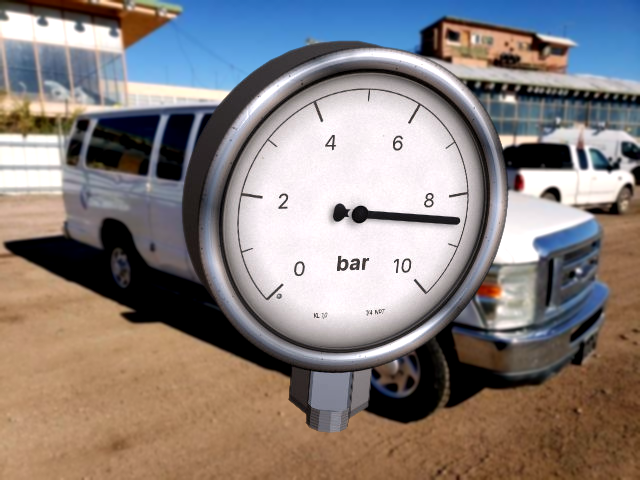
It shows {"value": 8.5, "unit": "bar"}
